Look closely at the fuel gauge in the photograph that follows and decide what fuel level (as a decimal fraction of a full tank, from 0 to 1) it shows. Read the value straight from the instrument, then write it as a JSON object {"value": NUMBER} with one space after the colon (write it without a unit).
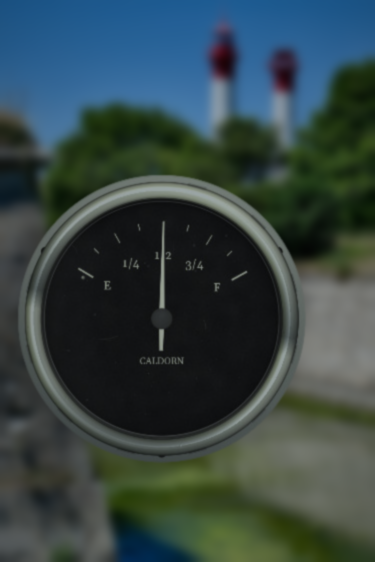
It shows {"value": 0.5}
